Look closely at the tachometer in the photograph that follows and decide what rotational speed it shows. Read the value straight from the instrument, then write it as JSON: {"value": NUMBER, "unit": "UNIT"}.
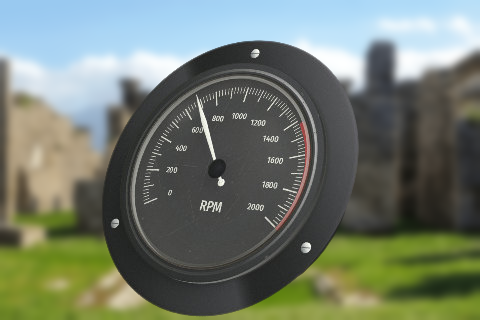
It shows {"value": 700, "unit": "rpm"}
